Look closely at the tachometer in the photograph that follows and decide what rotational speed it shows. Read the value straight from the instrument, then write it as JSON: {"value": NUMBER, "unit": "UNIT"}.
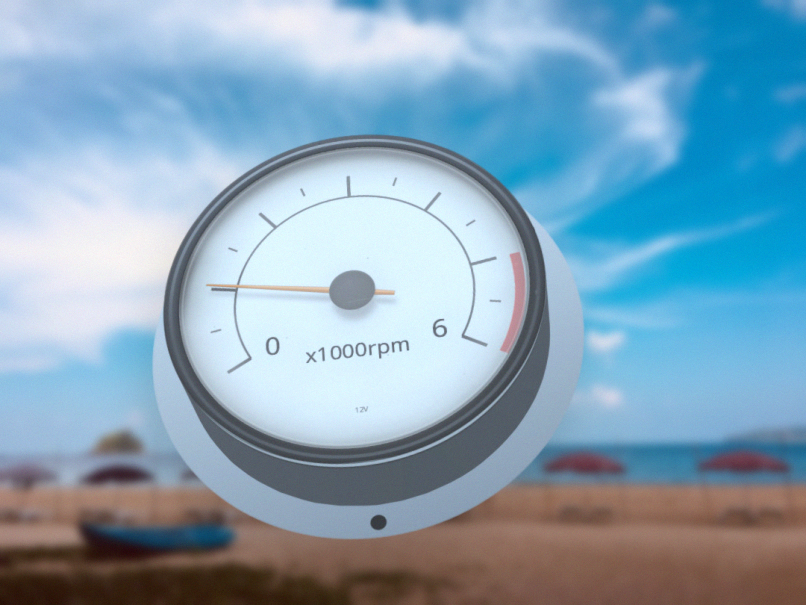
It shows {"value": 1000, "unit": "rpm"}
